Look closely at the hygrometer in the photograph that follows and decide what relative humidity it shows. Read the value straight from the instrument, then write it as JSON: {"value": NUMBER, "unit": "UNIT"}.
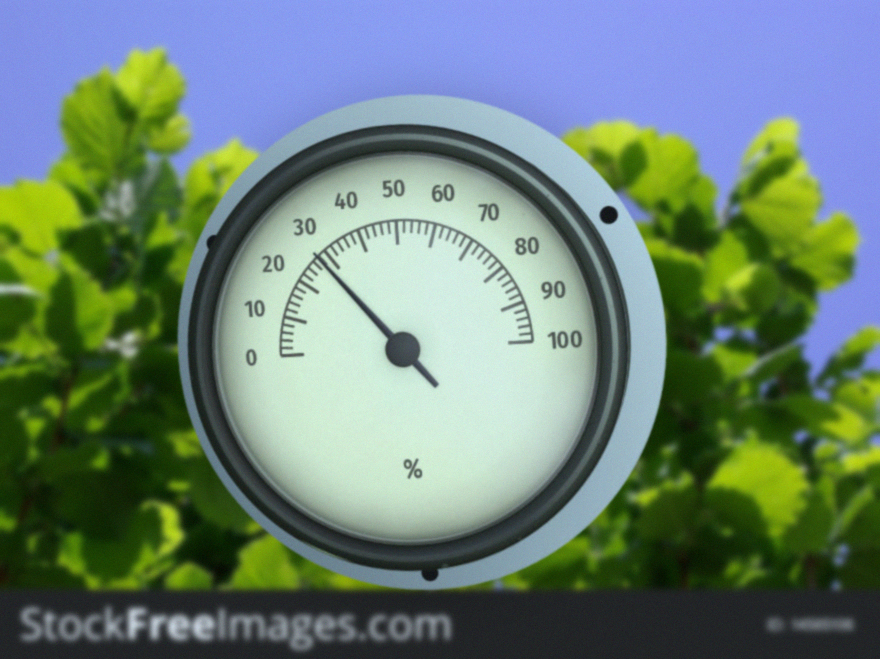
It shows {"value": 28, "unit": "%"}
